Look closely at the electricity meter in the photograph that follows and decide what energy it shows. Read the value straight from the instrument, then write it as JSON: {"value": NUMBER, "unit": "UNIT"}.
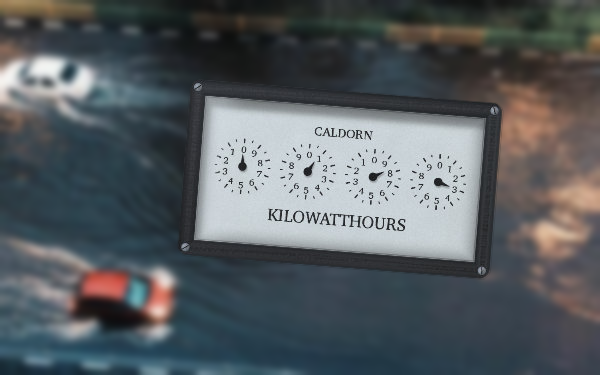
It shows {"value": 83, "unit": "kWh"}
